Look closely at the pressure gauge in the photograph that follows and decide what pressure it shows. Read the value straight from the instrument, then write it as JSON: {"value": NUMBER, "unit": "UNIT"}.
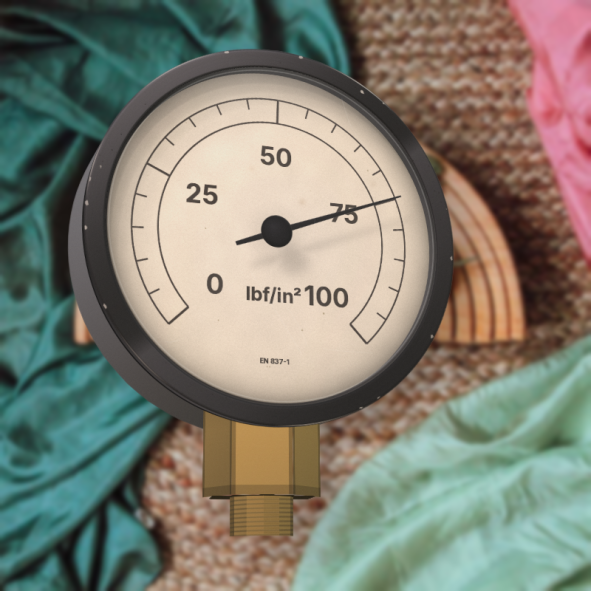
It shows {"value": 75, "unit": "psi"}
